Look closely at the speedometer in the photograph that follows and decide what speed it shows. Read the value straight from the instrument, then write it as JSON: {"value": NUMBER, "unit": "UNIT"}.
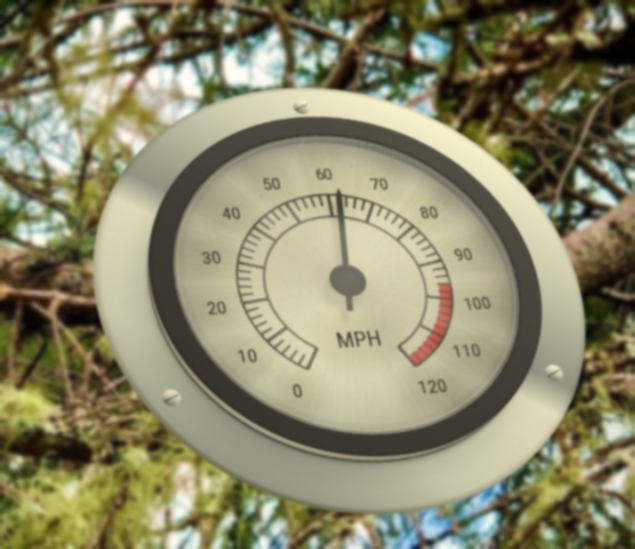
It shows {"value": 62, "unit": "mph"}
